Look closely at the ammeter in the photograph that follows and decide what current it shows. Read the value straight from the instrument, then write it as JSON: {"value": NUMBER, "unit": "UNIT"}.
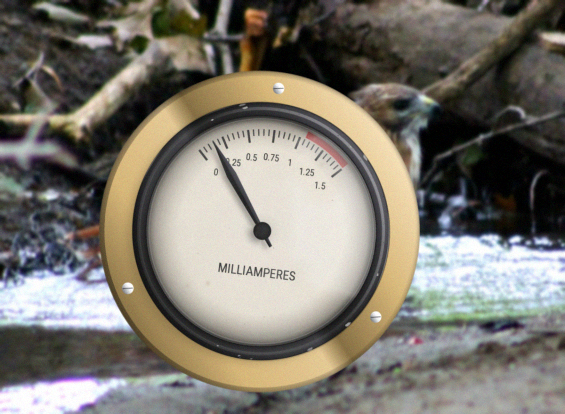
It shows {"value": 0.15, "unit": "mA"}
